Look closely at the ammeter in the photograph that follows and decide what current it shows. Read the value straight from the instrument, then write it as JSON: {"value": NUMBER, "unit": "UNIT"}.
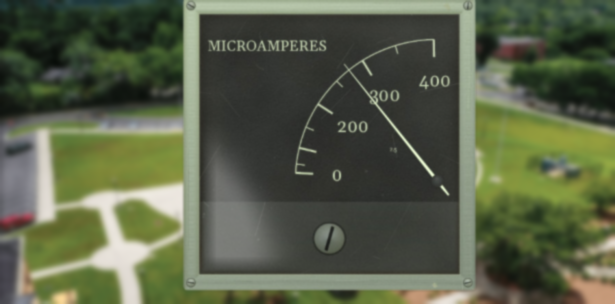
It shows {"value": 275, "unit": "µA"}
